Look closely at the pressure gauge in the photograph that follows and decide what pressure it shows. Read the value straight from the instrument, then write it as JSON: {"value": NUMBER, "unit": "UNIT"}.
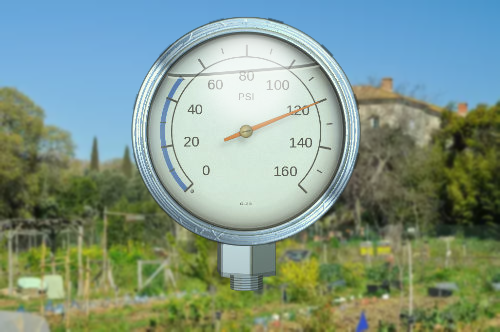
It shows {"value": 120, "unit": "psi"}
